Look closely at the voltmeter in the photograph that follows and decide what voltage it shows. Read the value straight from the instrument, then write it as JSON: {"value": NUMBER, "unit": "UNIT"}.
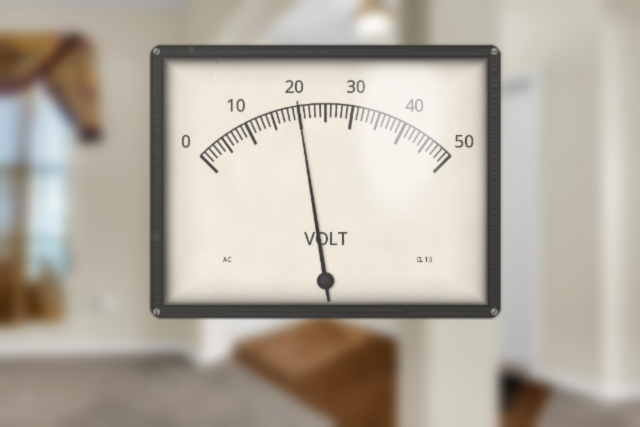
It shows {"value": 20, "unit": "V"}
